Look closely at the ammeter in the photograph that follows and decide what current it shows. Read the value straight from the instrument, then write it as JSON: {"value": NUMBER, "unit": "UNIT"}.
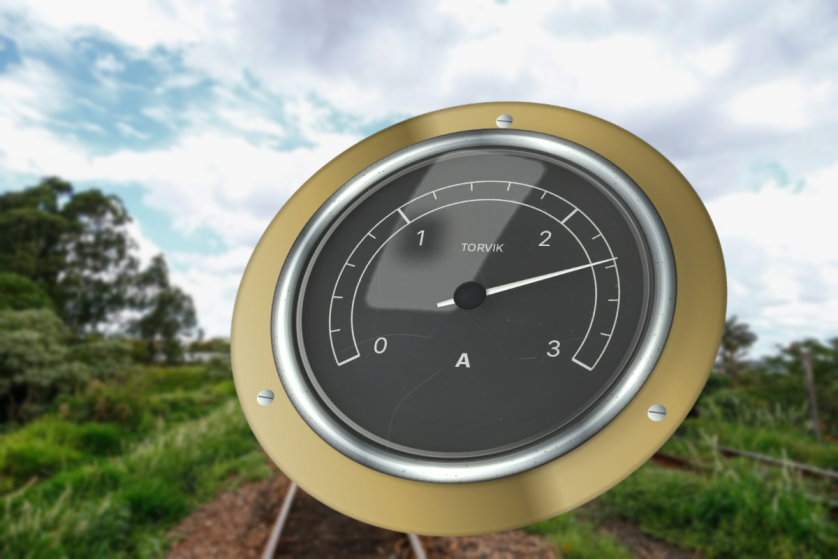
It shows {"value": 2.4, "unit": "A"}
